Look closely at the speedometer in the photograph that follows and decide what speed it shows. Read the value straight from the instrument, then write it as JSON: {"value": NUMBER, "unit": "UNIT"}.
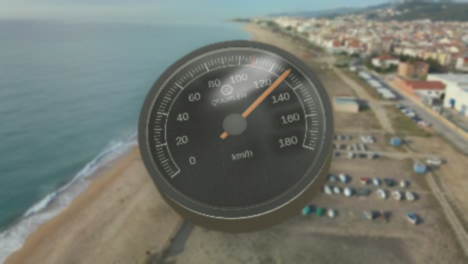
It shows {"value": 130, "unit": "km/h"}
